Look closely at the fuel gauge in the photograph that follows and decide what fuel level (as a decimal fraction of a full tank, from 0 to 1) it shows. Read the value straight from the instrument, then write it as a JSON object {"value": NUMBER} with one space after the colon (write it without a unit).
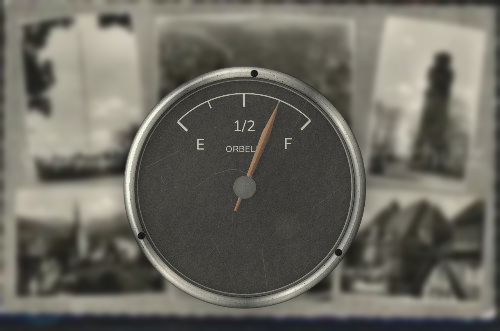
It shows {"value": 0.75}
